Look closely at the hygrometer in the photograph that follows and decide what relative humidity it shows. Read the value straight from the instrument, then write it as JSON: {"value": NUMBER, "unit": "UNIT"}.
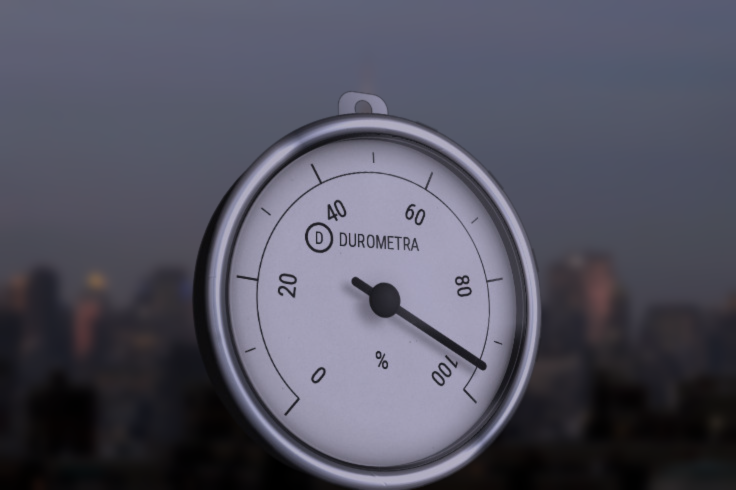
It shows {"value": 95, "unit": "%"}
